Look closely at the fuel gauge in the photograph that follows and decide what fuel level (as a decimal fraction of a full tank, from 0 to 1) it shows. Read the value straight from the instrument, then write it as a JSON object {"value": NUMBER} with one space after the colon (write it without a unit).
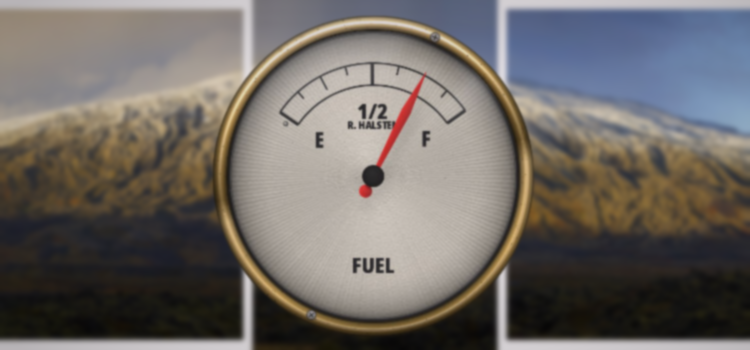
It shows {"value": 0.75}
